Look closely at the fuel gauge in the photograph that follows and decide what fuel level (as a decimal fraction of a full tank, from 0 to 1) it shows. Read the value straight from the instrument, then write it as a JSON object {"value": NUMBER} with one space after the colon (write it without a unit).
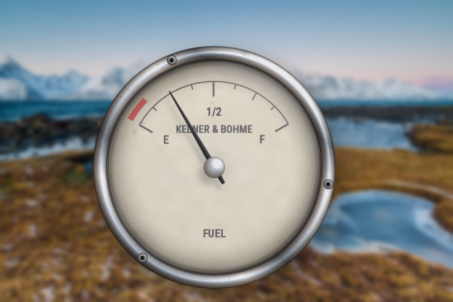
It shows {"value": 0.25}
